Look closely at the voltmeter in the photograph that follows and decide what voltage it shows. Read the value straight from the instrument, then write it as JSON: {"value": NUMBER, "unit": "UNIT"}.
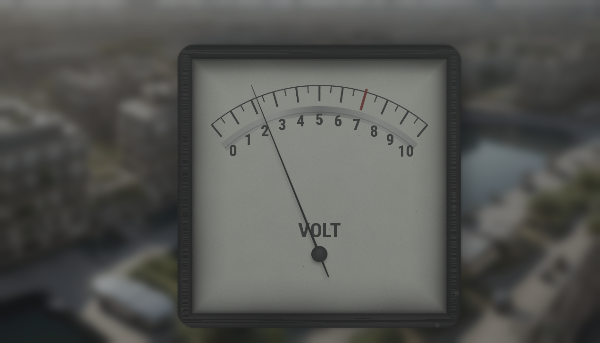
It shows {"value": 2.25, "unit": "V"}
